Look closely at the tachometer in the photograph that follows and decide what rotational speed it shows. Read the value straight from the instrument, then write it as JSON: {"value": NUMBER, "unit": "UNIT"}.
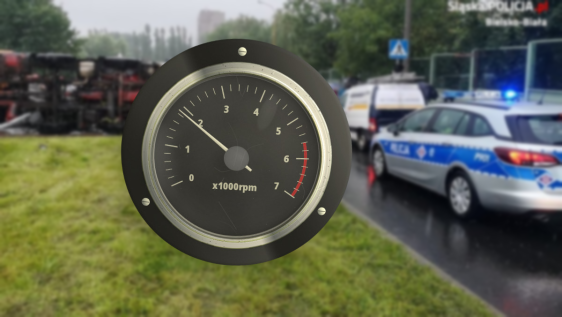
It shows {"value": 1900, "unit": "rpm"}
